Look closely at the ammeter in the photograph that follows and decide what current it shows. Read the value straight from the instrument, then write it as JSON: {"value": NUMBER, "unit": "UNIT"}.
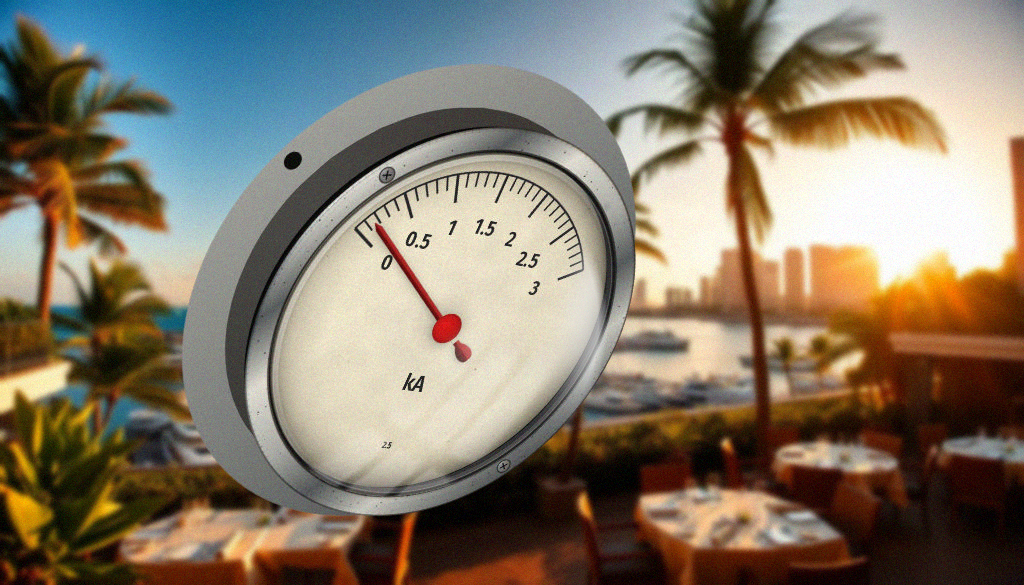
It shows {"value": 0.15, "unit": "kA"}
